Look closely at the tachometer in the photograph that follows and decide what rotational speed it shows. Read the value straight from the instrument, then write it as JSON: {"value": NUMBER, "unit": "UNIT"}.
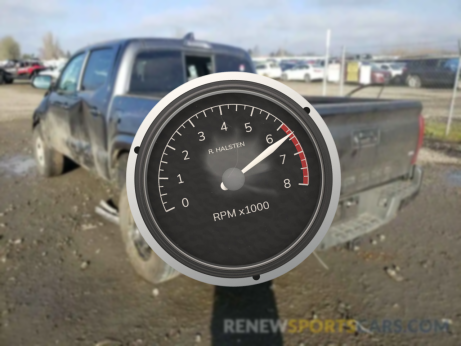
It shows {"value": 6375, "unit": "rpm"}
